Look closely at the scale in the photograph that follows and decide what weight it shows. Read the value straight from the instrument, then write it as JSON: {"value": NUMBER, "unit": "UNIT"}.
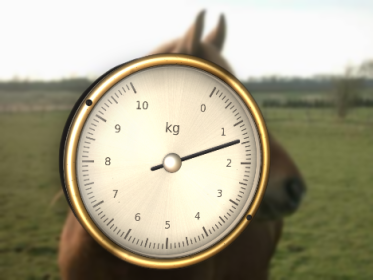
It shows {"value": 1.4, "unit": "kg"}
